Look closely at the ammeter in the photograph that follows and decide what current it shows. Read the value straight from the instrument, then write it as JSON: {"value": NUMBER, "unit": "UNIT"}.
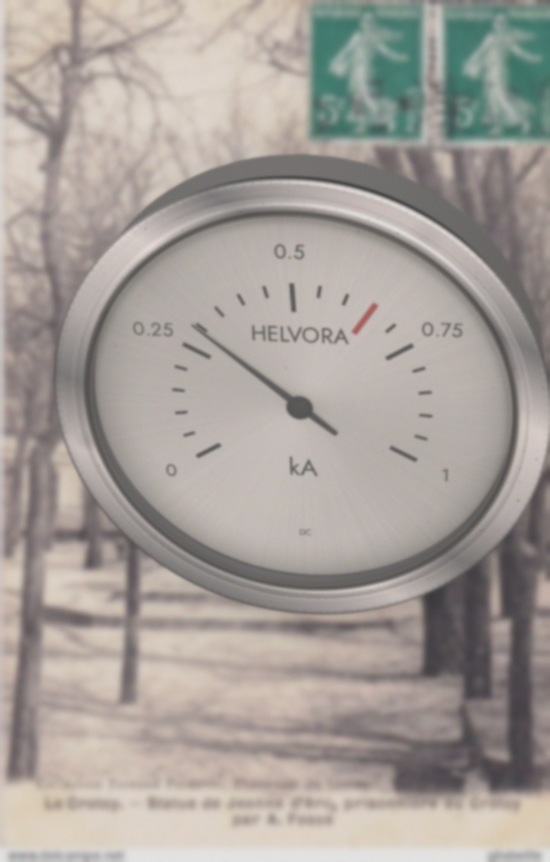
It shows {"value": 0.3, "unit": "kA"}
